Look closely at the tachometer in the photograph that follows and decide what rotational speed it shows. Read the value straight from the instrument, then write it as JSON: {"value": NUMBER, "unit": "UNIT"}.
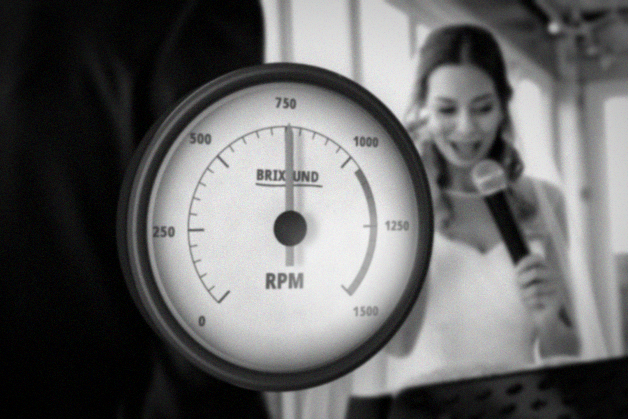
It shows {"value": 750, "unit": "rpm"}
